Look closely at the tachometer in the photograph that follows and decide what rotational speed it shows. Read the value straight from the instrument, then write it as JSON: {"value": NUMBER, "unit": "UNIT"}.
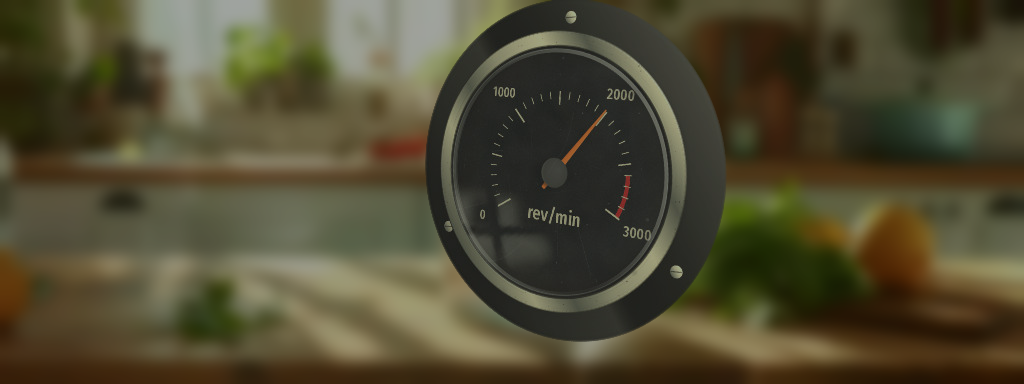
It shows {"value": 2000, "unit": "rpm"}
